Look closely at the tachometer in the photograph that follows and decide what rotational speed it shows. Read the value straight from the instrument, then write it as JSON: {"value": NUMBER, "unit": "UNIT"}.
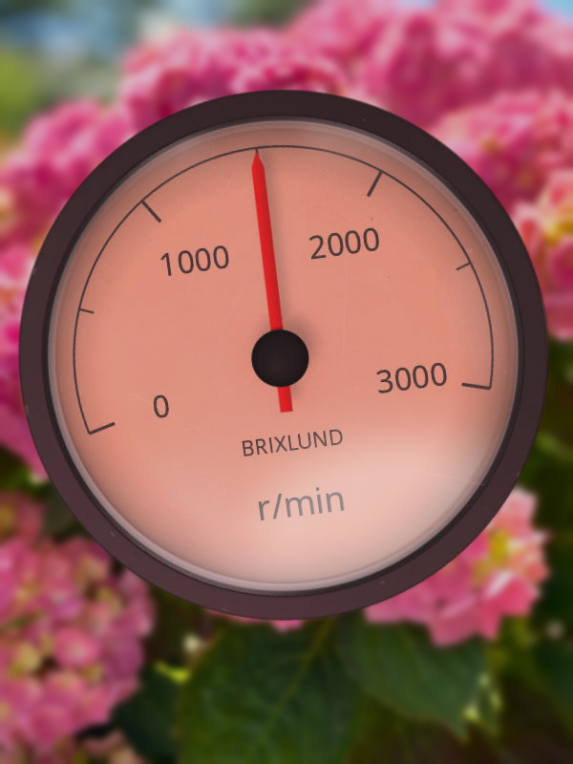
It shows {"value": 1500, "unit": "rpm"}
